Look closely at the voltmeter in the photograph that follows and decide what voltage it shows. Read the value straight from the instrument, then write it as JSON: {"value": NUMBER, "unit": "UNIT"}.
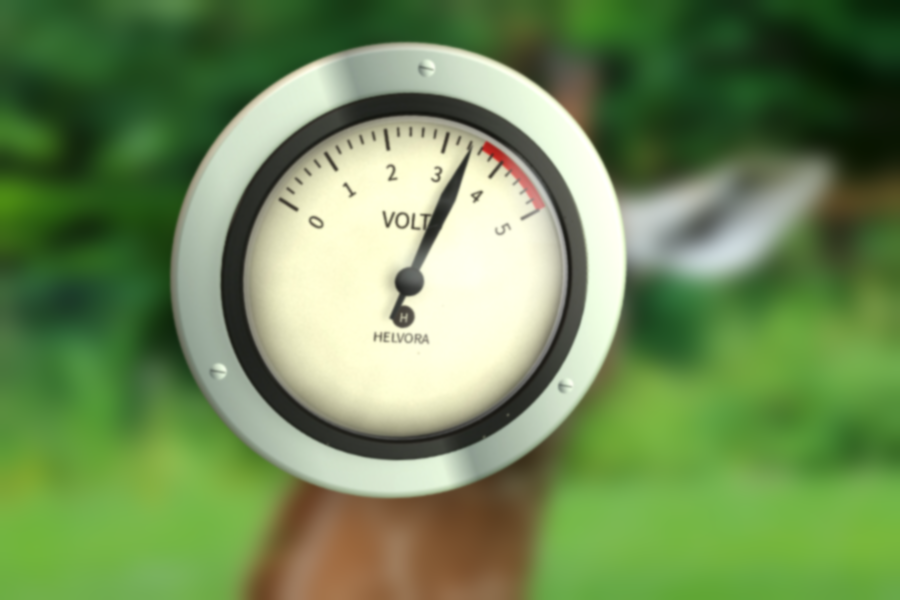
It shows {"value": 3.4, "unit": "V"}
